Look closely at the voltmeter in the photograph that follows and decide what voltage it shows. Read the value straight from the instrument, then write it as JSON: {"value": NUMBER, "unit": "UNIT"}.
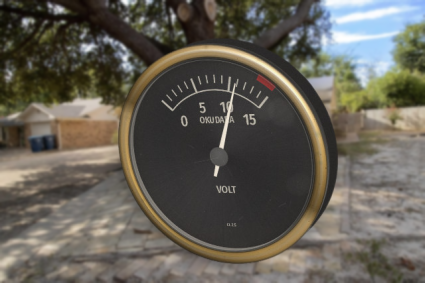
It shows {"value": 11, "unit": "V"}
